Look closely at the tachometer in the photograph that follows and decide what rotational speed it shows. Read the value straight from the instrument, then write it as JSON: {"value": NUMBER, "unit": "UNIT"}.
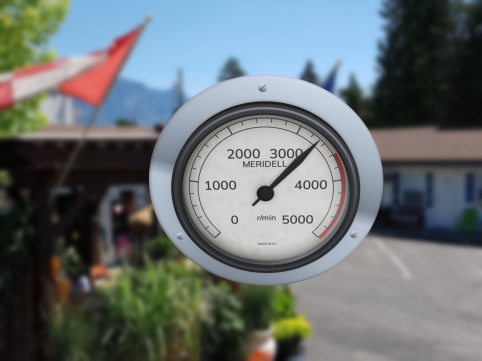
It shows {"value": 3300, "unit": "rpm"}
